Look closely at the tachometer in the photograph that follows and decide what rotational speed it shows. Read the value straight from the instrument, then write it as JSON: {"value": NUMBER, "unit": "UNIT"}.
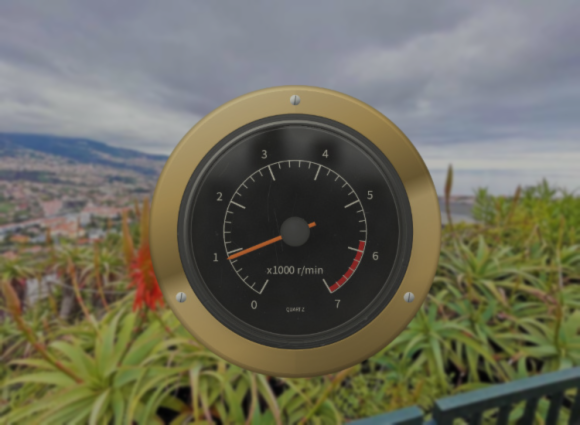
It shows {"value": 900, "unit": "rpm"}
